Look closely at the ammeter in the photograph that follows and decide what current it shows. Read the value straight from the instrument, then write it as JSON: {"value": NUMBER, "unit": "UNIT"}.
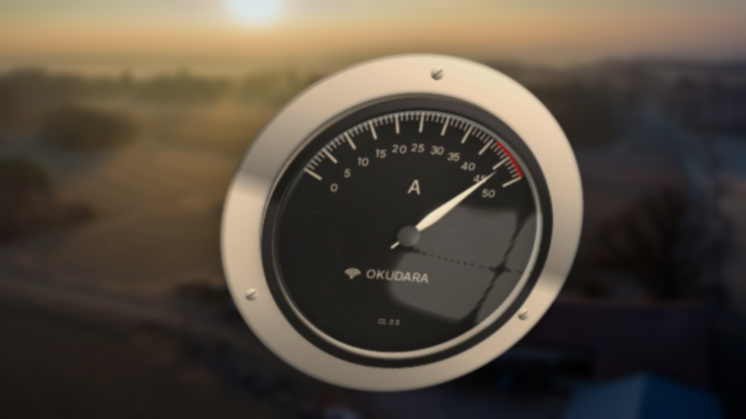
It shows {"value": 45, "unit": "A"}
